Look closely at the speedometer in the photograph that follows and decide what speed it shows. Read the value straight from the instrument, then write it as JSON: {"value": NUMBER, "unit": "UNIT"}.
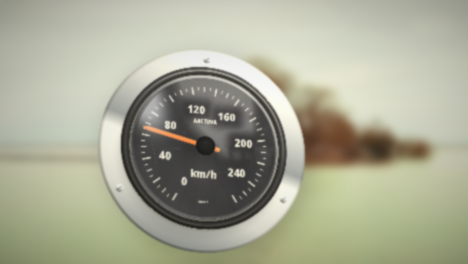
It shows {"value": 65, "unit": "km/h"}
